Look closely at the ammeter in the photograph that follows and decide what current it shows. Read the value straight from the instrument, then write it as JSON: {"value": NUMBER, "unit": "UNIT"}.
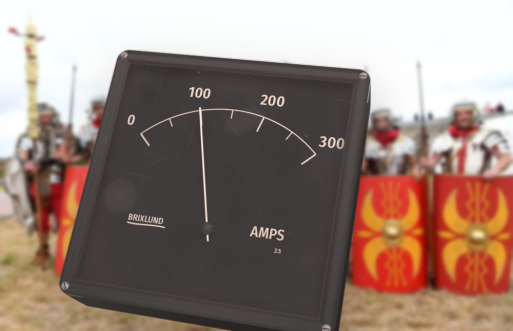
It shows {"value": 100, "unit": "A"}
